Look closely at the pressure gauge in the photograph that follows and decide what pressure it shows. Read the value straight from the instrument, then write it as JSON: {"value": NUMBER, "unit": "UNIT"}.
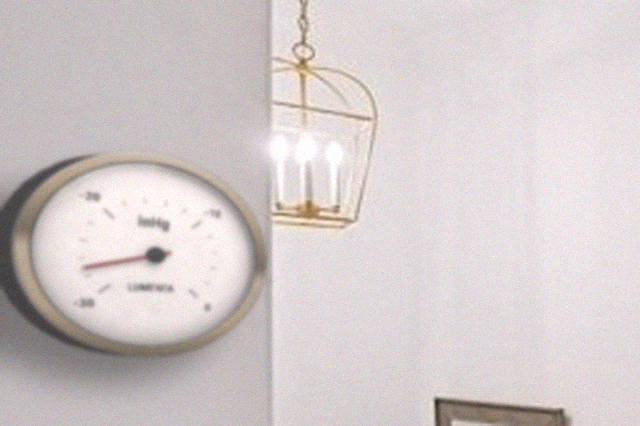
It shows {"value": -27, "unit": "inHg"}
